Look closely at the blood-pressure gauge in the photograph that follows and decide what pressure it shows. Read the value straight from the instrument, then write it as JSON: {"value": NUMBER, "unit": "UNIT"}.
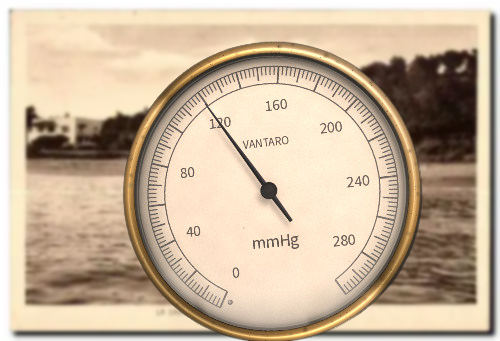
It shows {"value": 120, "unit": "mmHg"}
